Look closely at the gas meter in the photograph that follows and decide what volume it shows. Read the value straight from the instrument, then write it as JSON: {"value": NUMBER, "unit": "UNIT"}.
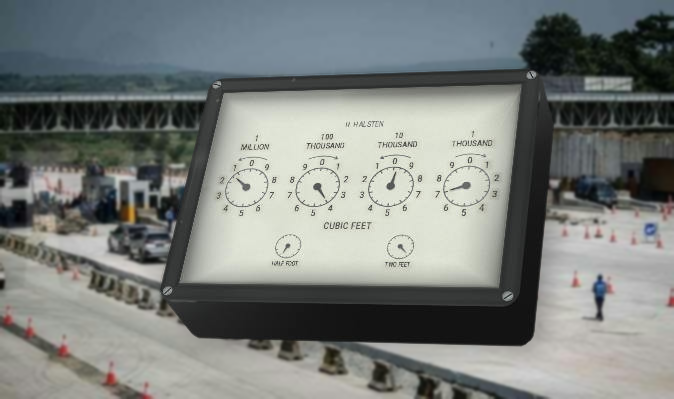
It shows {"value": 139700, "unit": "ft³"}
